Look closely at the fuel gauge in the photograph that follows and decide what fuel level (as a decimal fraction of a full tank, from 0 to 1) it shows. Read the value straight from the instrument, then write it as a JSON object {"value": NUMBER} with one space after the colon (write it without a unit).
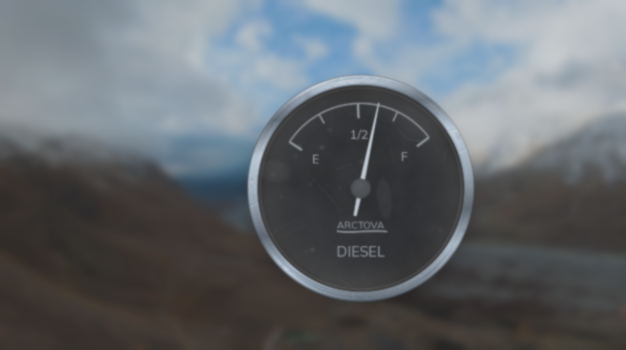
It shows {"value": 0.625}
